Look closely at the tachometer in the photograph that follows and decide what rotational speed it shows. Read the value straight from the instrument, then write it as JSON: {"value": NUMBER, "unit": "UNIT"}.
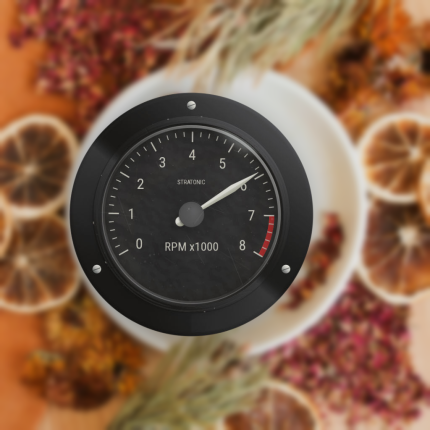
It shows {"value": 5900, "unit": "rpm"}
